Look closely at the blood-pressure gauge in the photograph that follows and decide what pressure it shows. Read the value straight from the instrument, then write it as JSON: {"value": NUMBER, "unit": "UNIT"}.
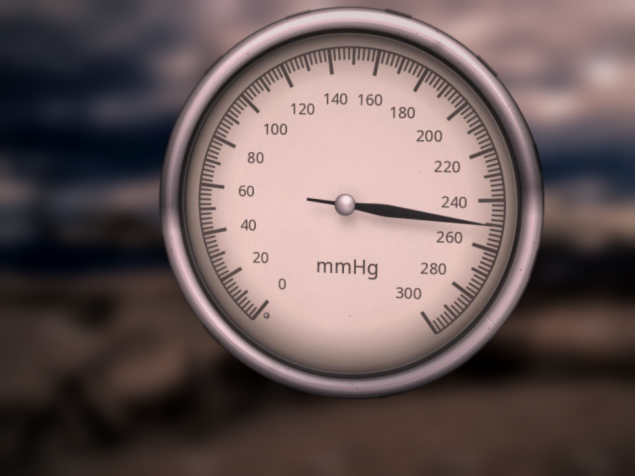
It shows {"value": 250, "unit": "mmHg"}
